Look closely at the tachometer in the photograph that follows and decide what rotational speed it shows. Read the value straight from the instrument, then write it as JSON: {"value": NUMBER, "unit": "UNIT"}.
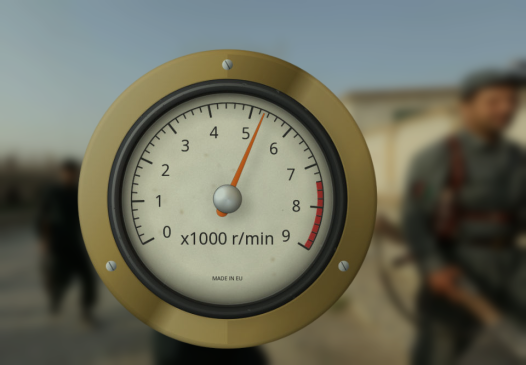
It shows {"value": 5300, "unit": "rpm"}
